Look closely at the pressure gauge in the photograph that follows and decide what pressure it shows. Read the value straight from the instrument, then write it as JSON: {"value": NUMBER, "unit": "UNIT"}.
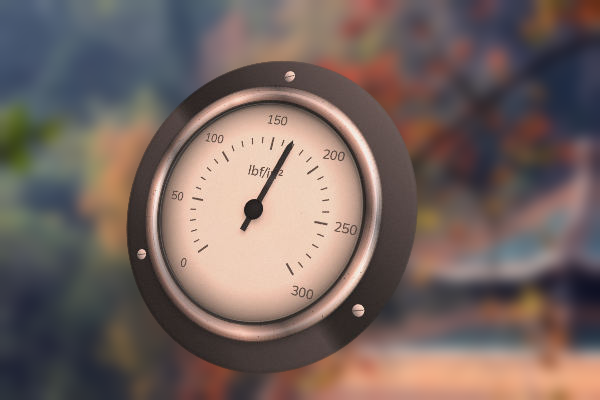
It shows {"value": 170, "unit": "psi"}
